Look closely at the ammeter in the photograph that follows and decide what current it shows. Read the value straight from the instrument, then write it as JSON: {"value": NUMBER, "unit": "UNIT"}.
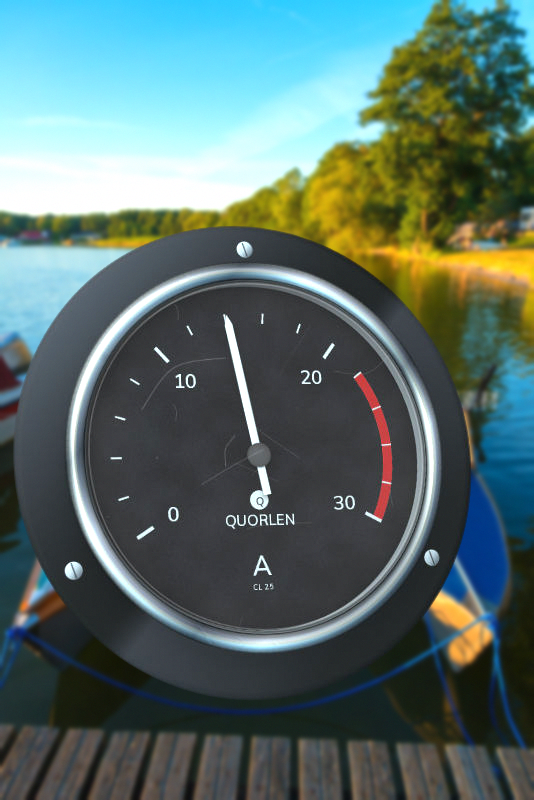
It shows {"value": 14, "unit": "A"}
